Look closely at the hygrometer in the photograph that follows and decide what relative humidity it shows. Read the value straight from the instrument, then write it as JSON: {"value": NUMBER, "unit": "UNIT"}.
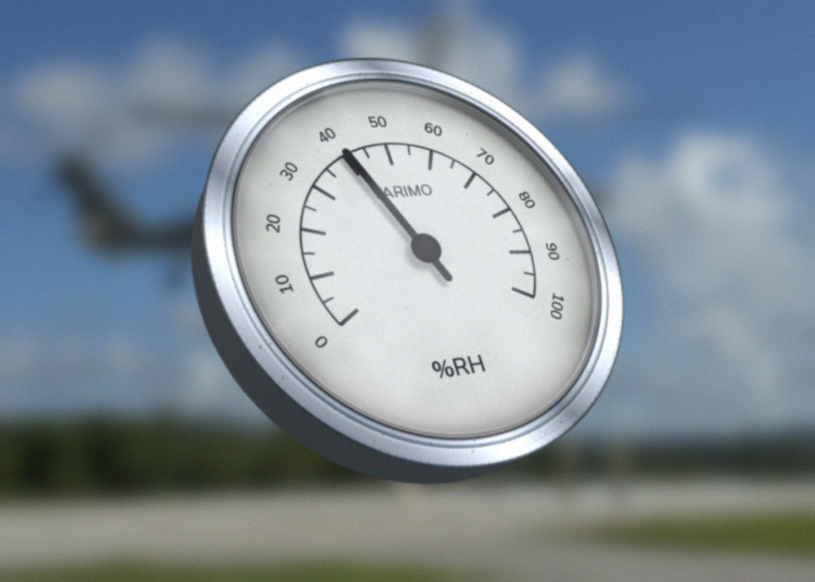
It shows {"value": 40, "unit": "%"}
